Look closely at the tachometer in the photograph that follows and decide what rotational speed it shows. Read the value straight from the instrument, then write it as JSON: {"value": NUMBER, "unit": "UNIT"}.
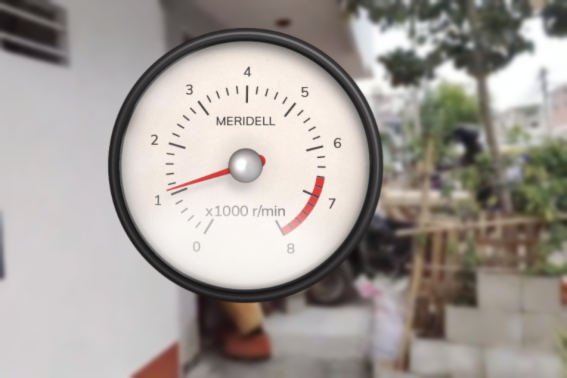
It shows {"value": 1100, "unit": "rpm"}
